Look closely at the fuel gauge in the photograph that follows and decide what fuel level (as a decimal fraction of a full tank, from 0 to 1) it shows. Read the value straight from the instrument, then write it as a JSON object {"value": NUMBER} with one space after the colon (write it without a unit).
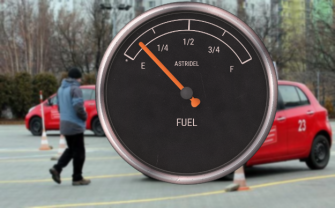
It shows {"value": 0.125}
